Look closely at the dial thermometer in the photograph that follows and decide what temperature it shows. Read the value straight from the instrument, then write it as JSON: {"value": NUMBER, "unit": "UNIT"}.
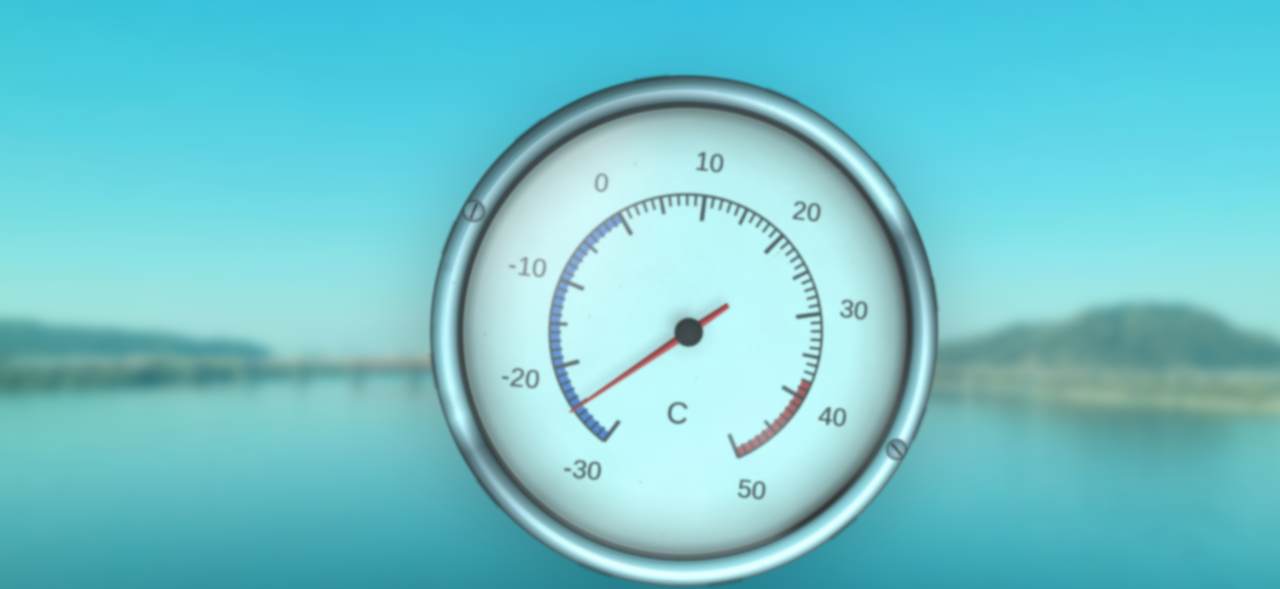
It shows {"value": -25, "unit": "°C"}
